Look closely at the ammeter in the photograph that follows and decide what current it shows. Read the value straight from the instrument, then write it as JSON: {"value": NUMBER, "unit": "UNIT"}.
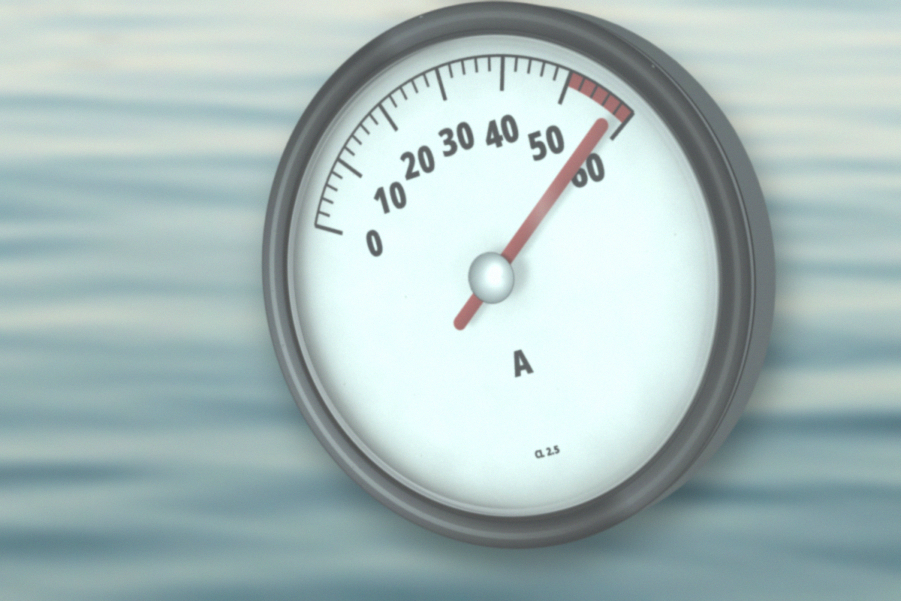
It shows {"value": 58, "unit": "A"}
